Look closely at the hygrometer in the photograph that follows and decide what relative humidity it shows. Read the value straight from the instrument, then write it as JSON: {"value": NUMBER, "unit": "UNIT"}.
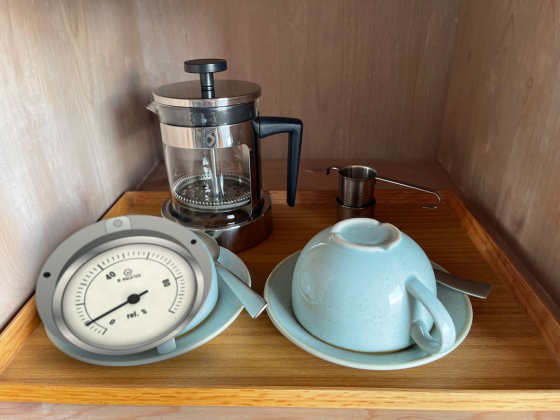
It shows {"value": 10, "unit": "%"}
